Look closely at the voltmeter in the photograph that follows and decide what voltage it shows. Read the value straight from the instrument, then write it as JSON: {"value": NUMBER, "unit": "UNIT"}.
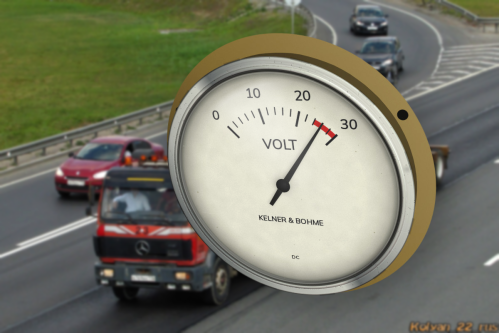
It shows {"value": 26, "unit": "V"}
